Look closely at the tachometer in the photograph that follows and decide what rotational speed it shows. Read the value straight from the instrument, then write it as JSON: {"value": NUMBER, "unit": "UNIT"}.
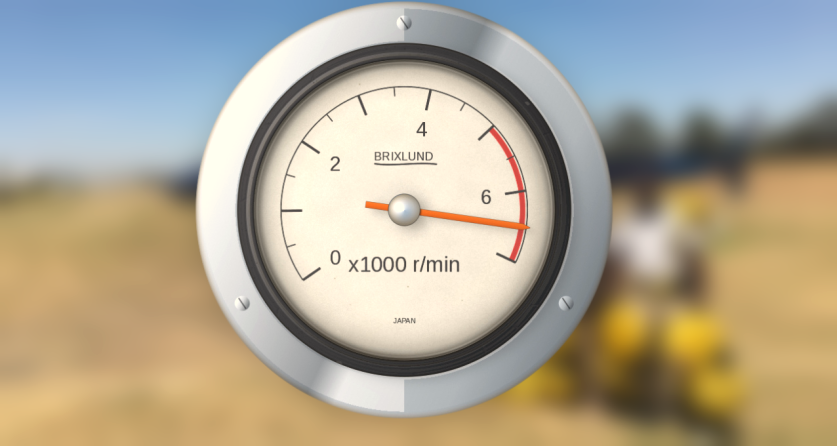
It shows {"value": 6500, "unit": "rpm"}
